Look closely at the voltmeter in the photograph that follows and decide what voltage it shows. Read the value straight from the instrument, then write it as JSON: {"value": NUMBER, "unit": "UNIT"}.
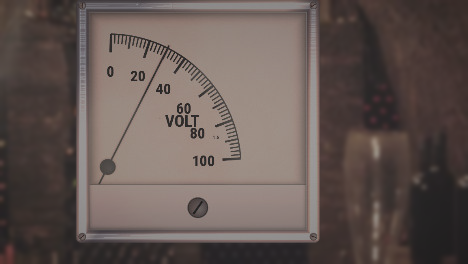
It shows {"value": 30, "unit": "V"}
